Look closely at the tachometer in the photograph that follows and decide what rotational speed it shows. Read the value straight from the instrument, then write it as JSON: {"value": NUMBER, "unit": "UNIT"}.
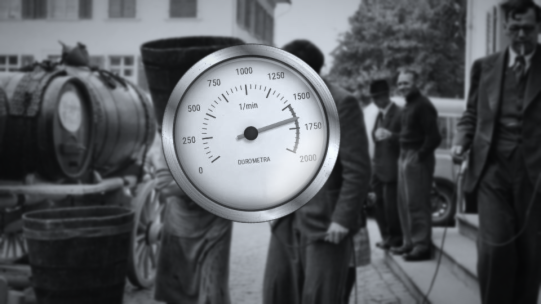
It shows {"value": 1650, "unit": "rpm"}
